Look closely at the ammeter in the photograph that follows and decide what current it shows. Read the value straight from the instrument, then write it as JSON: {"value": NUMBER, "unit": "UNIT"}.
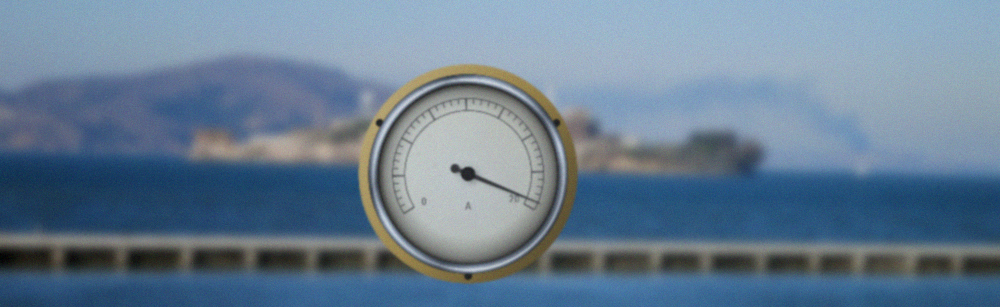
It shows {"value": 19.5, "unit": "A"}
